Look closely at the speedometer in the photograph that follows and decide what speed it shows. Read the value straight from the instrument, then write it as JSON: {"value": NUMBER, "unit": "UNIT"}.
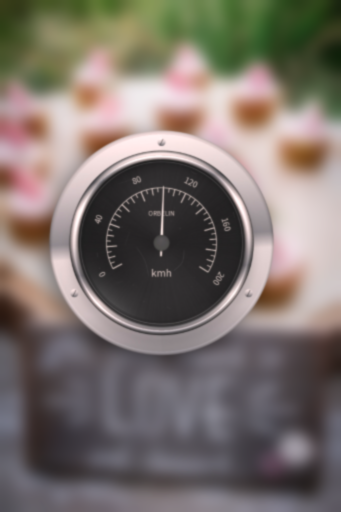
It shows {"value": 100, "unit": "km/h"}
